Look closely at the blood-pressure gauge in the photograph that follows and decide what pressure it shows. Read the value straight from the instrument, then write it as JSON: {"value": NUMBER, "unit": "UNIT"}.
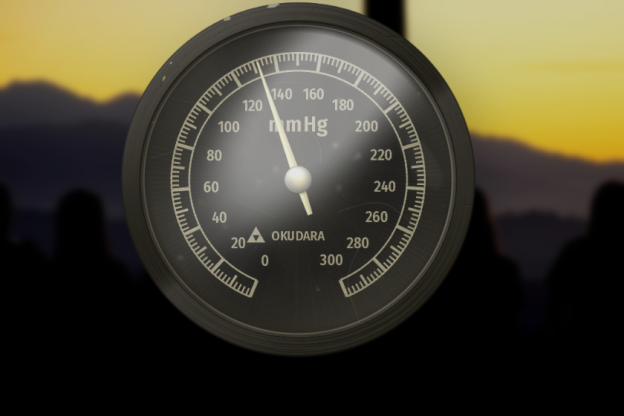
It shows {"value": 132, "unit": "mmHg"}
